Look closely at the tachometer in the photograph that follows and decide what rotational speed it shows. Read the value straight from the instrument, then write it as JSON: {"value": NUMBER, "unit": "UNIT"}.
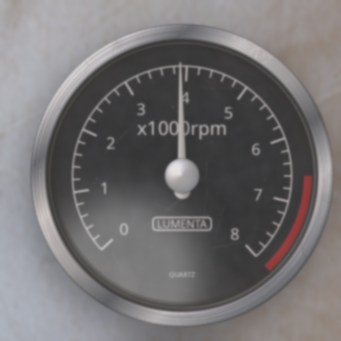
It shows {"value": 3900, "unit": "rpm"}
